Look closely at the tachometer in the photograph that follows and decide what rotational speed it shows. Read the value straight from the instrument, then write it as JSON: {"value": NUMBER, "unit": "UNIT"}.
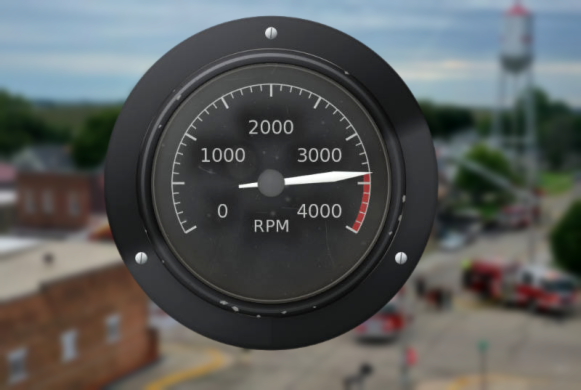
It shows {"value": 3400, "unit": "rpm"}
